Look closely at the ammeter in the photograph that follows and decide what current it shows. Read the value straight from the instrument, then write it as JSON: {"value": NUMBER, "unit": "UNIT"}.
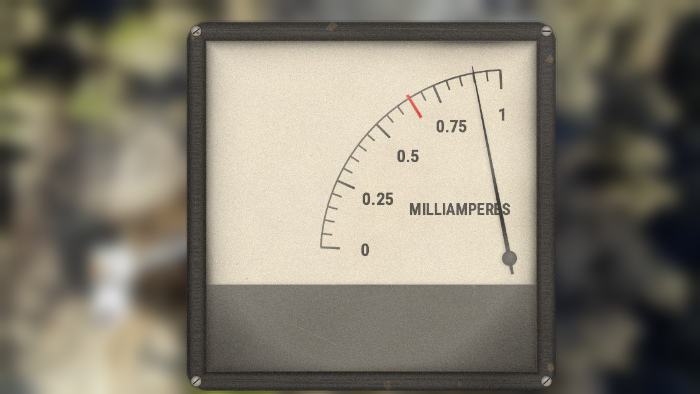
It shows {"value": 0.9, "unit": "mA"}
